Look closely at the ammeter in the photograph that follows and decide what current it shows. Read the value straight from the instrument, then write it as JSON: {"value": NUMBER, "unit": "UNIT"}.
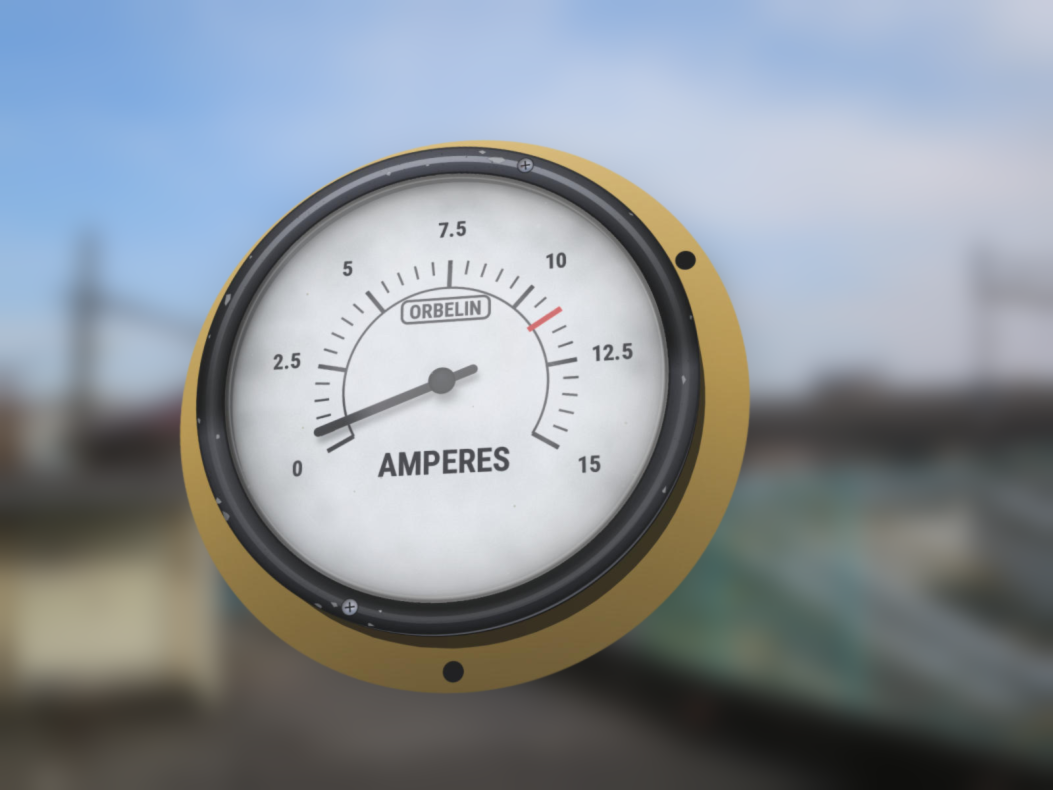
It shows {"value": 0.5, "unit": "A"}
